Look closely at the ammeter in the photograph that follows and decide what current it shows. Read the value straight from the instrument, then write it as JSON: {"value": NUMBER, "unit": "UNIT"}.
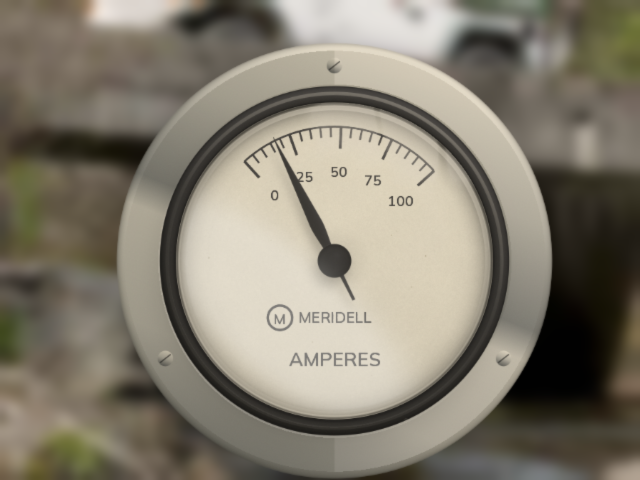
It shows {"value": 17.5, "unit": "A"}
